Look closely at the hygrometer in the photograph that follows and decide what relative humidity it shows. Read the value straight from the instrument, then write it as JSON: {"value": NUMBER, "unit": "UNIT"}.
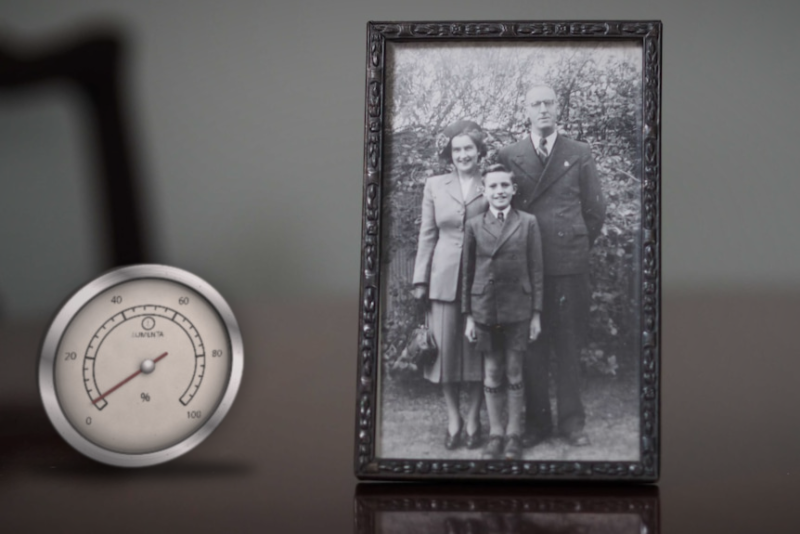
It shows {"value": 4, "unit": "%"}
